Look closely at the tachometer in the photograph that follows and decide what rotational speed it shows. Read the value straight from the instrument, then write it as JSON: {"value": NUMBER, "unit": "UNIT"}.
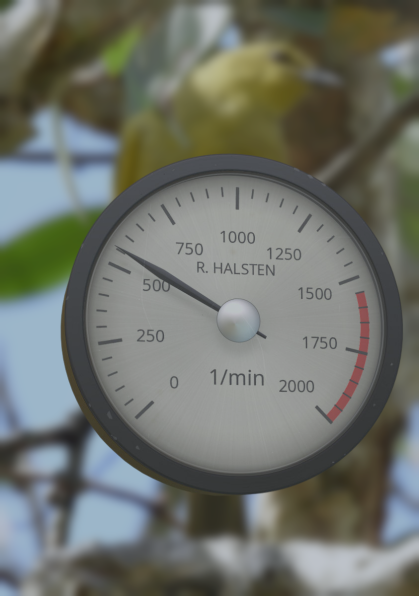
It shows {"value": 550, "unit": "rpm"}
